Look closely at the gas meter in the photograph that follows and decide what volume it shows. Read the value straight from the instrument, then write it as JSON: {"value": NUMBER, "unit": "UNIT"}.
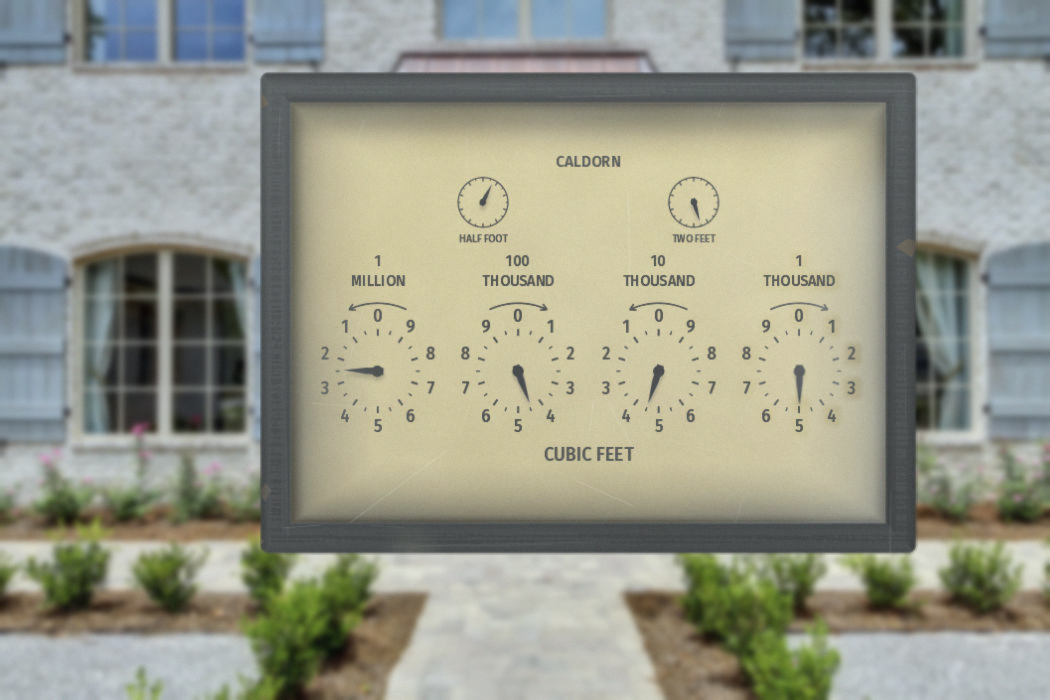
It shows {"value": 244500, "unit": "ft³"}
